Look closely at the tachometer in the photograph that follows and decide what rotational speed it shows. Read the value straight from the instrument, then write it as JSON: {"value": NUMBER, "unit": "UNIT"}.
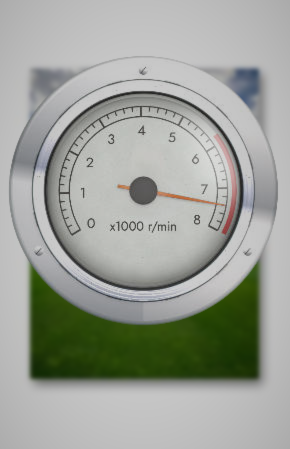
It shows {"value": 7400, "unit": "rpm"}
